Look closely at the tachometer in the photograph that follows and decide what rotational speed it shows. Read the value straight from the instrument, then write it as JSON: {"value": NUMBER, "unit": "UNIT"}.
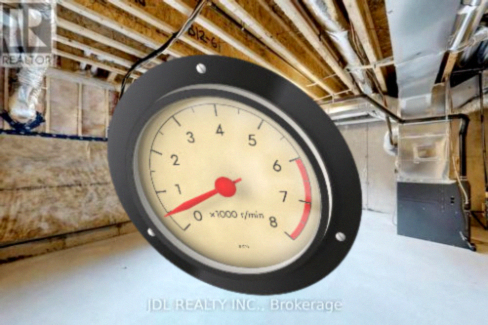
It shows {"value": 500, "unit": "rpm"}
